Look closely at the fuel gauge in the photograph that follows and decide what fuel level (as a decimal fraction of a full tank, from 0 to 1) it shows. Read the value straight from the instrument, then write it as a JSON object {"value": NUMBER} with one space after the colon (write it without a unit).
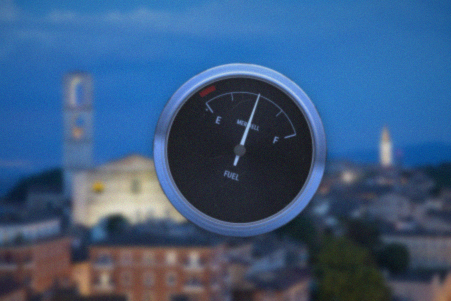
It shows {"value": 0.5}
